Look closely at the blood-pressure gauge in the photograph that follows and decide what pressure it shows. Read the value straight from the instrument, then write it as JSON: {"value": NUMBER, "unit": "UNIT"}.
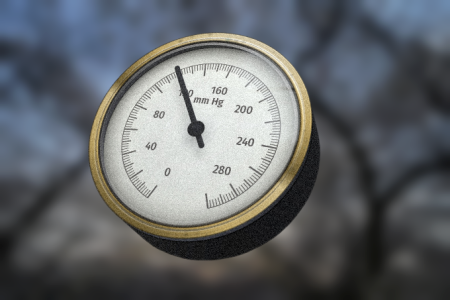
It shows {"value": 120, "unit": "mmHg"}
